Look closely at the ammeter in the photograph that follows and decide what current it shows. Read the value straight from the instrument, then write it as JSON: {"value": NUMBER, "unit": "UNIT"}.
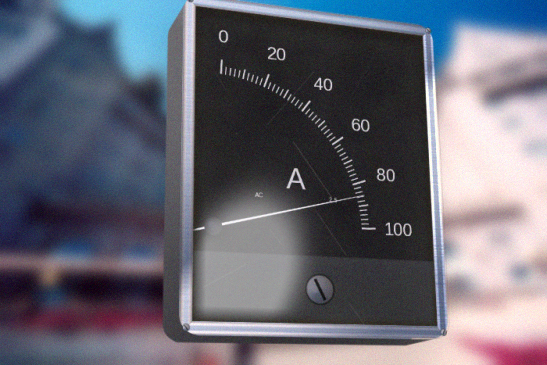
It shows {"value": 86, "unit": "A"}
